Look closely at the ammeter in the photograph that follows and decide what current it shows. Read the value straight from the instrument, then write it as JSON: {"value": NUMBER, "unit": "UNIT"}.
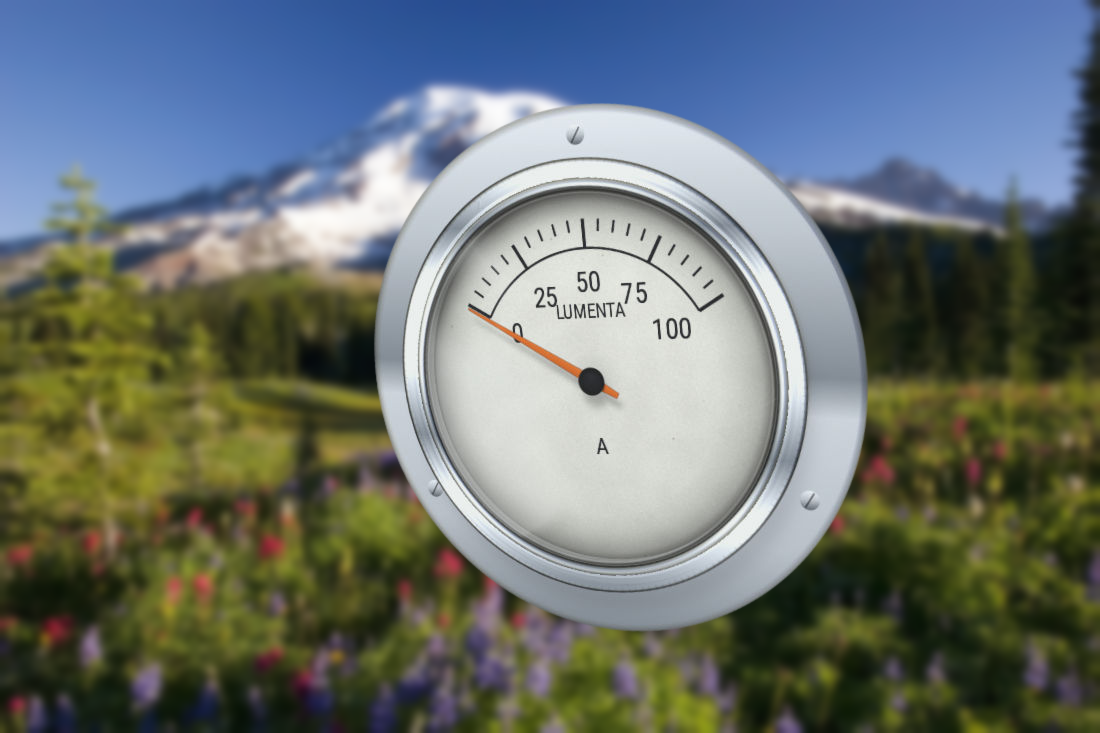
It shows {"value": 0, "unit": "A"}
